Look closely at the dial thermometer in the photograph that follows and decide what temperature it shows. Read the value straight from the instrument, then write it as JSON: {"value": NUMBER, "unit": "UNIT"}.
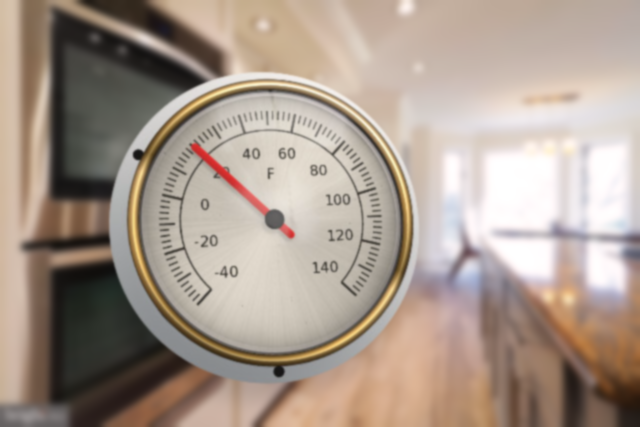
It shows {"value": 20, "unit": "°F"}
